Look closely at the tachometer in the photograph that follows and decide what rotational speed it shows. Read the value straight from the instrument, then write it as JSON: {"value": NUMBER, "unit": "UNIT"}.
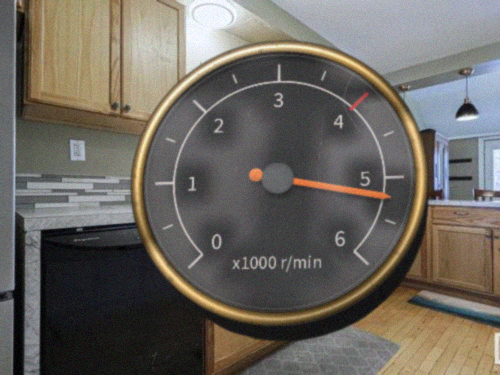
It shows {"value": 5250, "unit": "rpm"}
